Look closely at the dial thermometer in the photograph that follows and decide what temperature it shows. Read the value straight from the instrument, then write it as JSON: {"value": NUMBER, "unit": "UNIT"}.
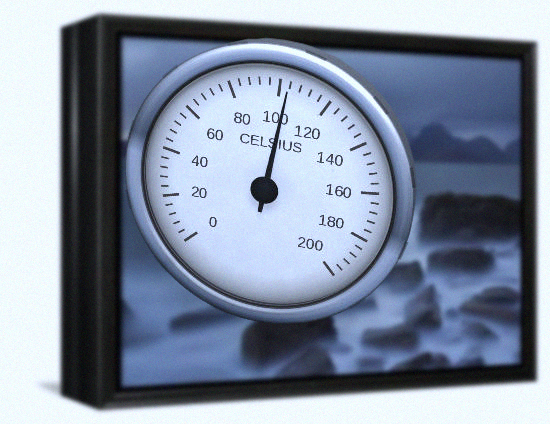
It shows {"value": 104, "unit": "°C"}
